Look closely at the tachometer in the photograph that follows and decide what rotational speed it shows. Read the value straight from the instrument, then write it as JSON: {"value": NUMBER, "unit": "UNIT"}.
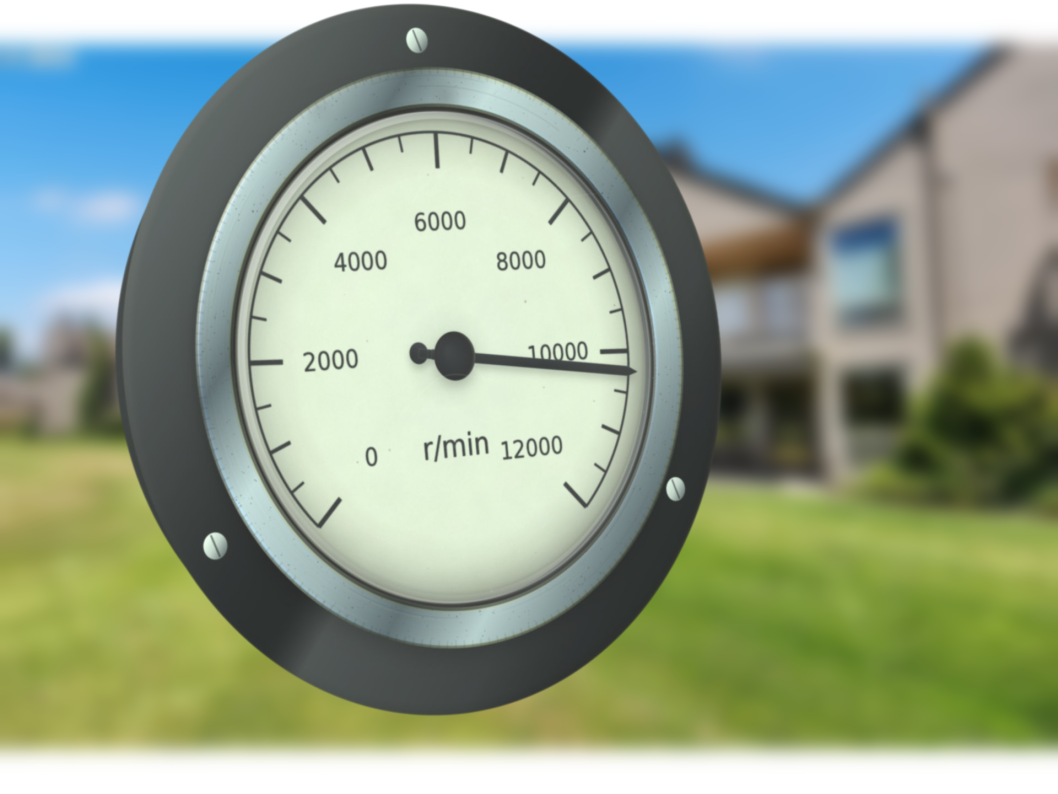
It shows {"value": 10250, "unit": "rpm"}
